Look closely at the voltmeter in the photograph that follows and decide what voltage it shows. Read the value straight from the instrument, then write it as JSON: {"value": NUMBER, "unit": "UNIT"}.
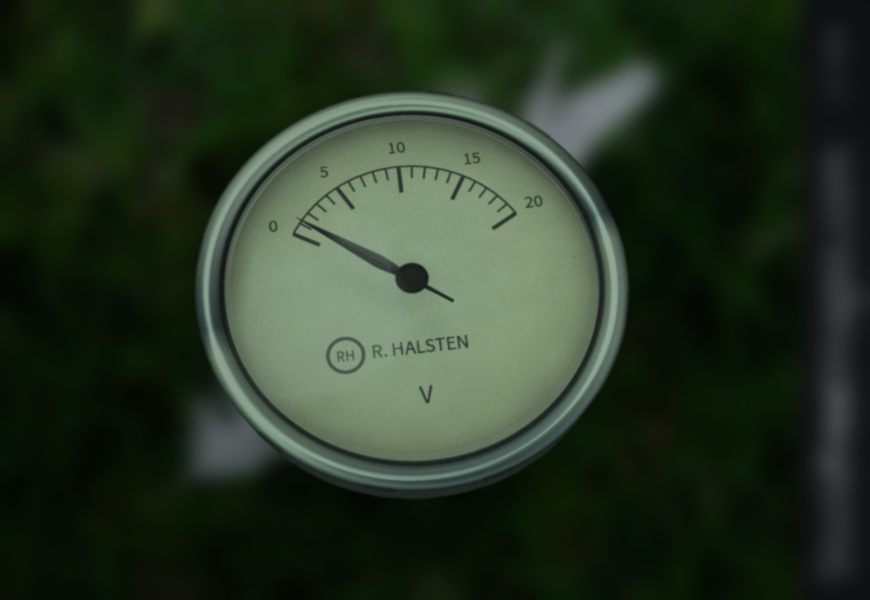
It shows {"value": 1, "unit": "V"}
